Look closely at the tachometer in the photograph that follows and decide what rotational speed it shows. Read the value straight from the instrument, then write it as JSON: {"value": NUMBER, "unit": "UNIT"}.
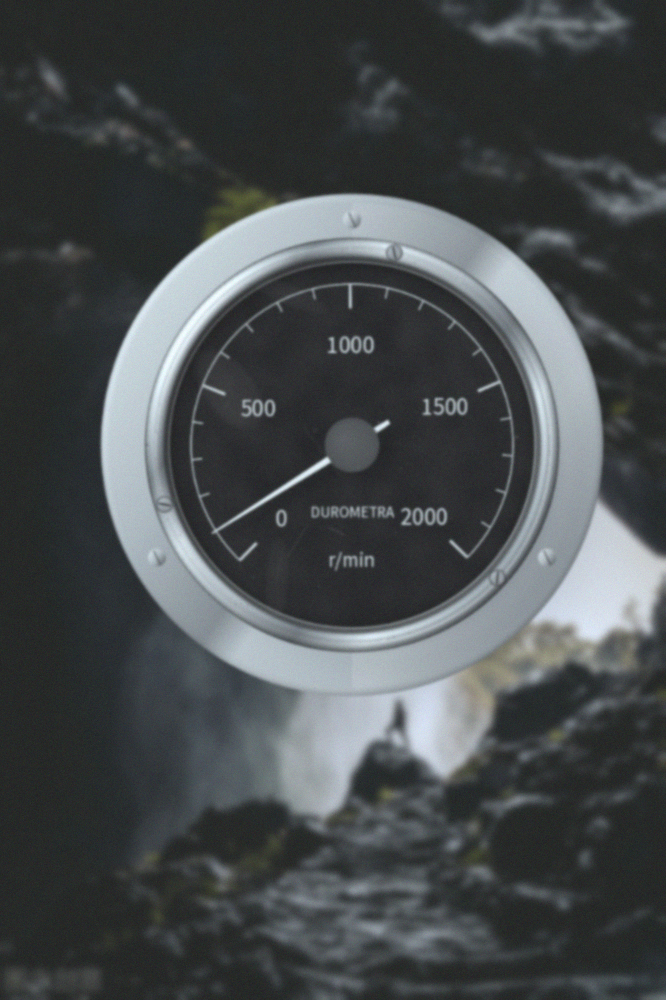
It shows {"value": 100, "unit": "rpm"}
